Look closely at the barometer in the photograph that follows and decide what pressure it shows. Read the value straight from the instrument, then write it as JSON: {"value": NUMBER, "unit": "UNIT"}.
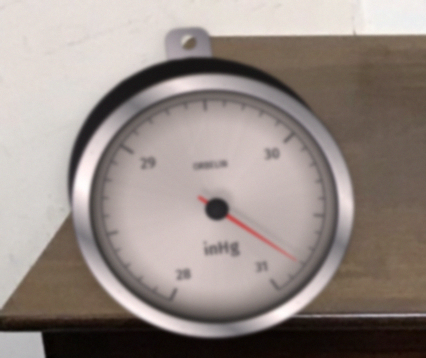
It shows {"value": 30.8, "unit": "inHg"}
